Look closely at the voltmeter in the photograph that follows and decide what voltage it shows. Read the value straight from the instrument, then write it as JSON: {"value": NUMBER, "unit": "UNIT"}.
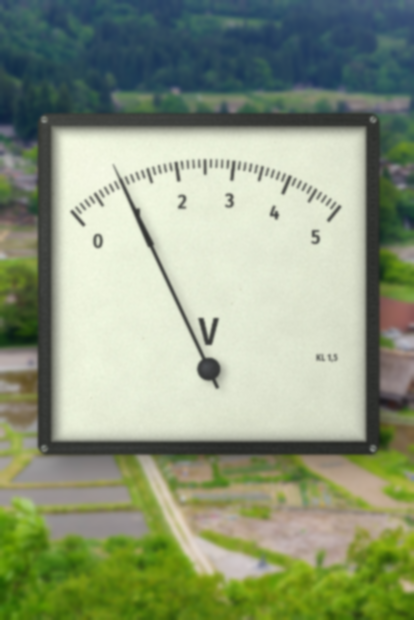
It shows {"value": 1, "unit": "V"}
